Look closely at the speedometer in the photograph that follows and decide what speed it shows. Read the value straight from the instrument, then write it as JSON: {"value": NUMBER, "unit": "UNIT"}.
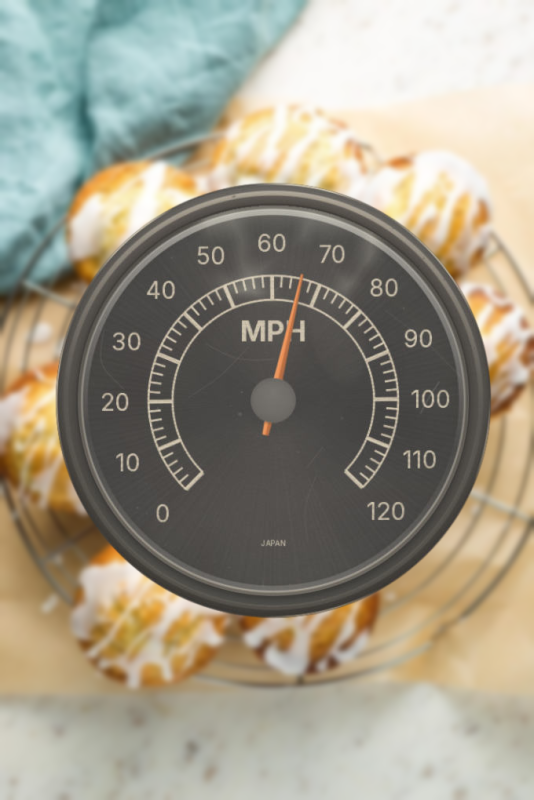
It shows {"value": 66, "unit": "mph"}
